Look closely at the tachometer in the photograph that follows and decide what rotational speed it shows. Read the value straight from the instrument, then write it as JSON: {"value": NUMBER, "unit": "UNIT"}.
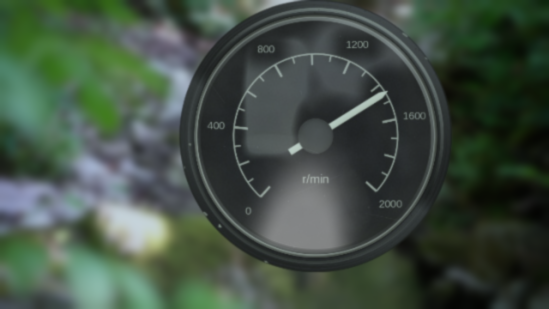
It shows {"value": 1450, "unit": "rpm"}
